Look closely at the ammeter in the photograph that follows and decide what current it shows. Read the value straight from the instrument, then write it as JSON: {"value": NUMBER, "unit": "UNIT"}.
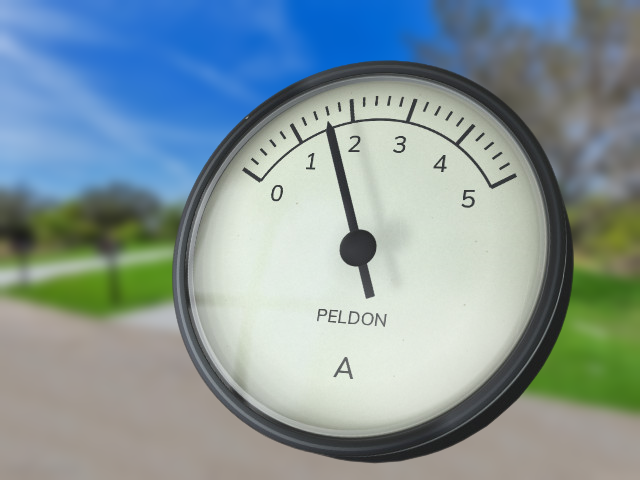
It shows {"value": 1.6, "unit": "A"}
